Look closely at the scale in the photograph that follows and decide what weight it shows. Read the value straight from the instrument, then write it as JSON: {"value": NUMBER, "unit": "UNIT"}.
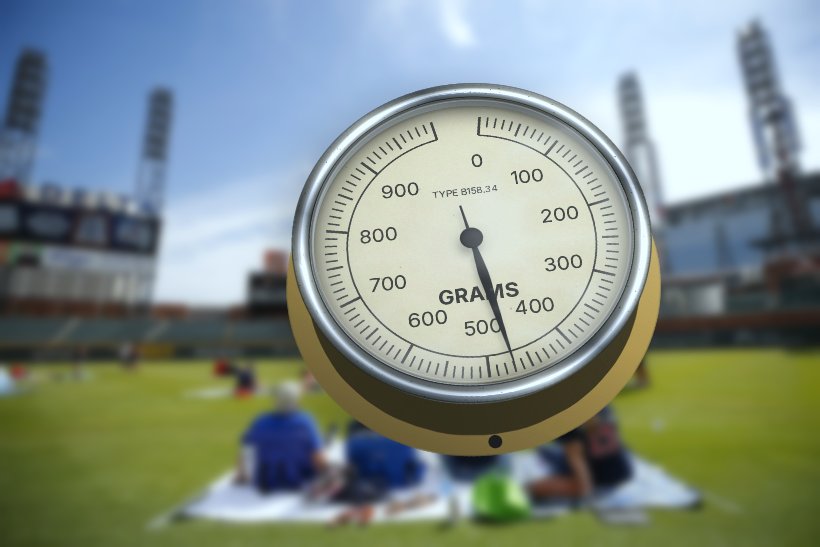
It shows {"value": 470, "unit": "g"}
